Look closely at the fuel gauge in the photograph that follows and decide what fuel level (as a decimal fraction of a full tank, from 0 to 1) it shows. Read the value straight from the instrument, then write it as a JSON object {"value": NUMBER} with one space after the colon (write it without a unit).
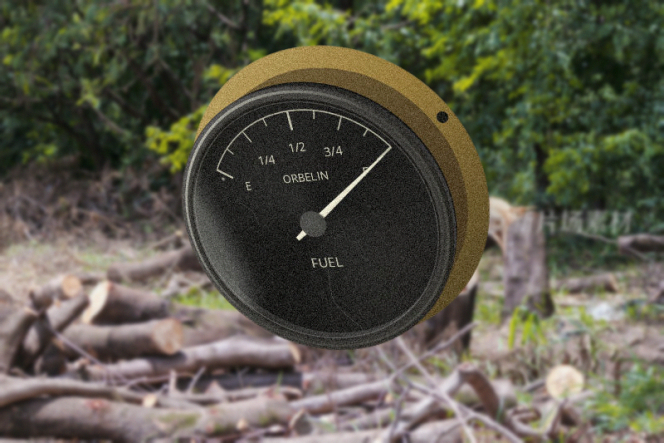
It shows {"value": 1}
